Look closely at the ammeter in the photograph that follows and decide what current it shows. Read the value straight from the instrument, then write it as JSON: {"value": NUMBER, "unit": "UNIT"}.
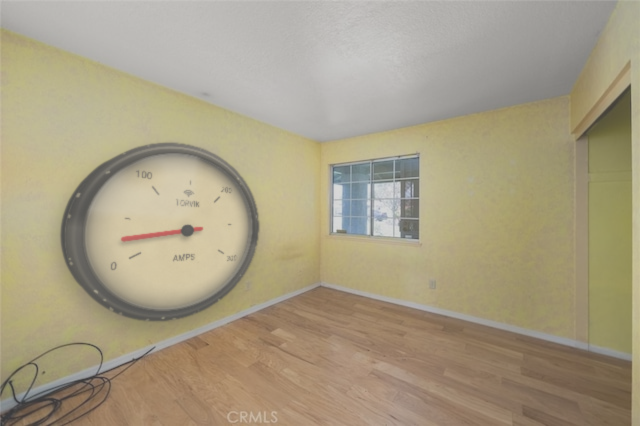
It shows {"value": 25, "unit": "A"}
